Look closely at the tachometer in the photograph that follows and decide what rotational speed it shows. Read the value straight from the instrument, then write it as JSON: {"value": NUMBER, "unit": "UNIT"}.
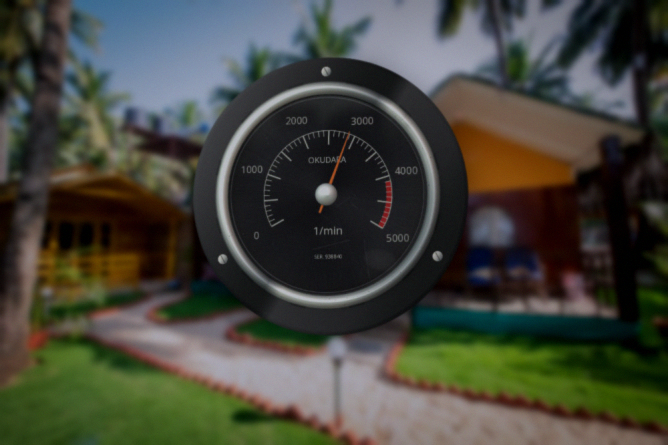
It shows {"value": 2900, "unit": "rpm"}
